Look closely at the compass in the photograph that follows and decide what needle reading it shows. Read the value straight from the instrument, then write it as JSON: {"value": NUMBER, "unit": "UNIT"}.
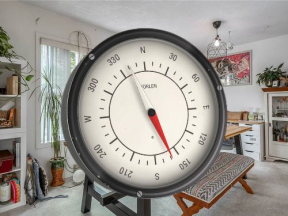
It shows {"value": 160, "unit": "°"}
